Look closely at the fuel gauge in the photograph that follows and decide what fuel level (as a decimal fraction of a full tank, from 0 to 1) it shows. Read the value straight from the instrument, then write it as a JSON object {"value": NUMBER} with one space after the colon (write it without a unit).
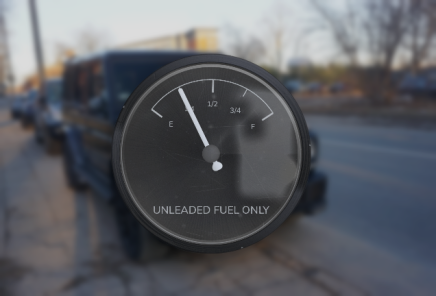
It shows {"value": 0.25}
